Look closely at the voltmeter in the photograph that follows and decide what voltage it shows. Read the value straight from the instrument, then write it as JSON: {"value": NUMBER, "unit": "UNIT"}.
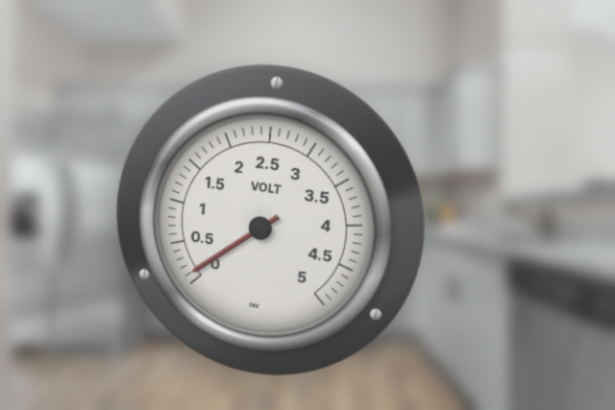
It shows {"value": 0.1, "unit": "V"}
